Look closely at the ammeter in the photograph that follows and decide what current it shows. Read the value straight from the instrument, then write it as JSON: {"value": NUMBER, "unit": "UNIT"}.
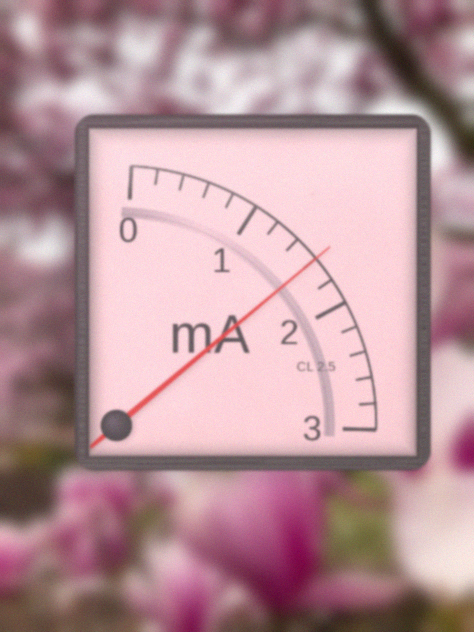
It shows {"value": 1.6, "unit": "mA"}
